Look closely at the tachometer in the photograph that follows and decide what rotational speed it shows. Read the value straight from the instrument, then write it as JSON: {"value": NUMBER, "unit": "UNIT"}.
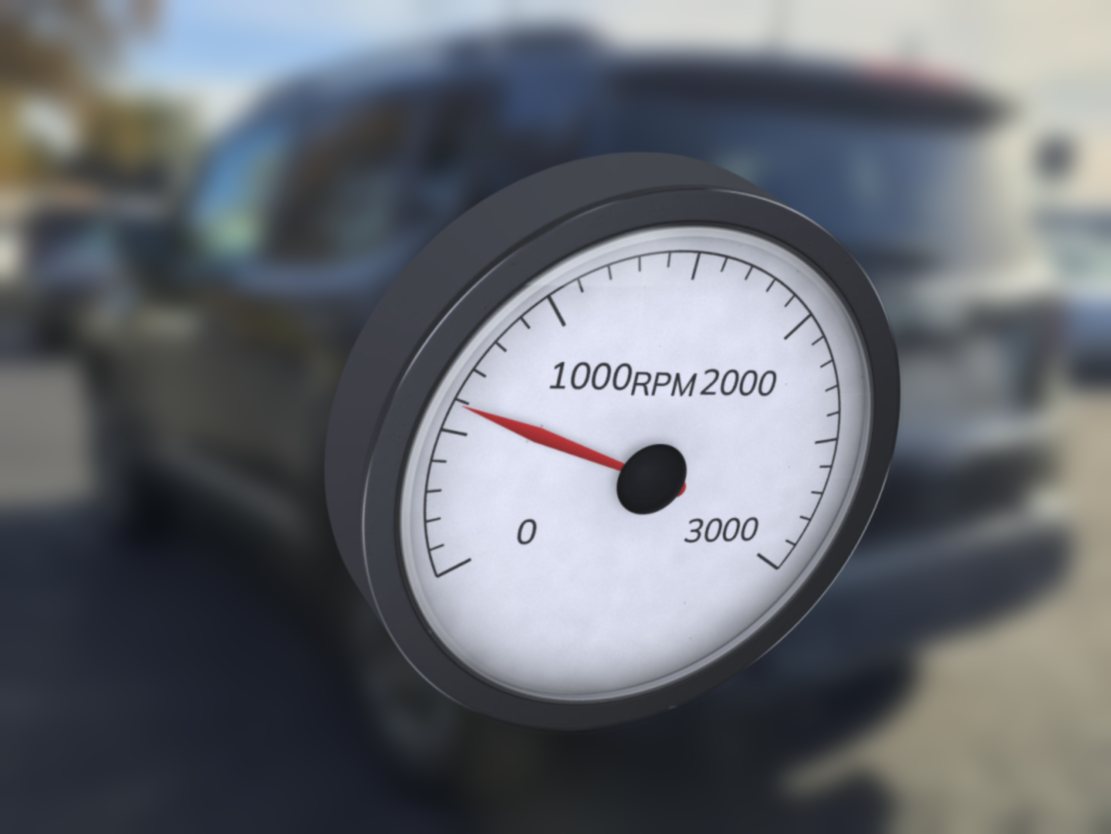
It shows {"value": 600, "unit": "rpm"}
